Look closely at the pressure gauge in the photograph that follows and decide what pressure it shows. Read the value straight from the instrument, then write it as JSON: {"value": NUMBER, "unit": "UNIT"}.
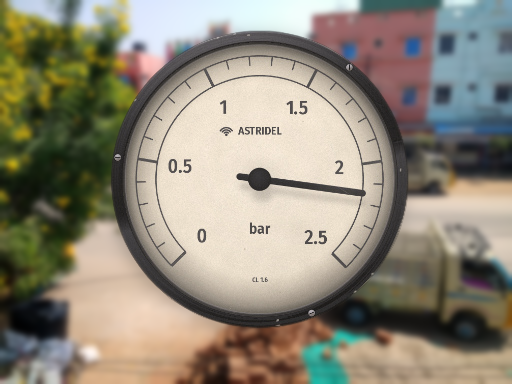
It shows {"value": 2.15, "unit": "bar"}
